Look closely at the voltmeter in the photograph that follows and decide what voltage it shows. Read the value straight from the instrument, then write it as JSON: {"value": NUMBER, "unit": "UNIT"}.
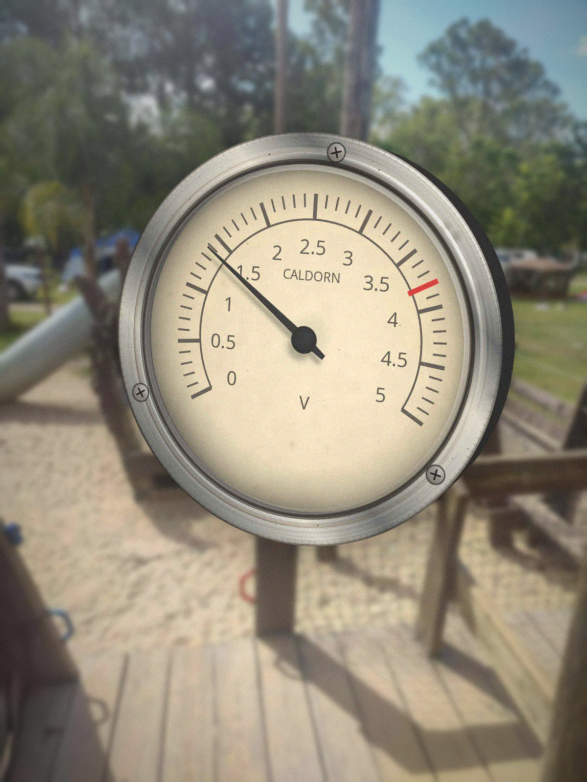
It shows {"value": 1.4, "unit": "V"}
